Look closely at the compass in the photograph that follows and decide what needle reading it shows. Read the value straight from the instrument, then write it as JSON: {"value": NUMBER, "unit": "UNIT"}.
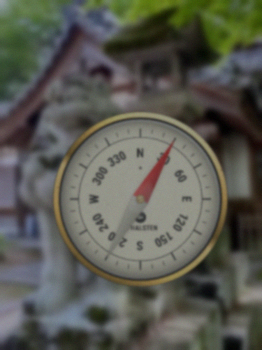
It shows {"value": 30, "unit": "°"}
